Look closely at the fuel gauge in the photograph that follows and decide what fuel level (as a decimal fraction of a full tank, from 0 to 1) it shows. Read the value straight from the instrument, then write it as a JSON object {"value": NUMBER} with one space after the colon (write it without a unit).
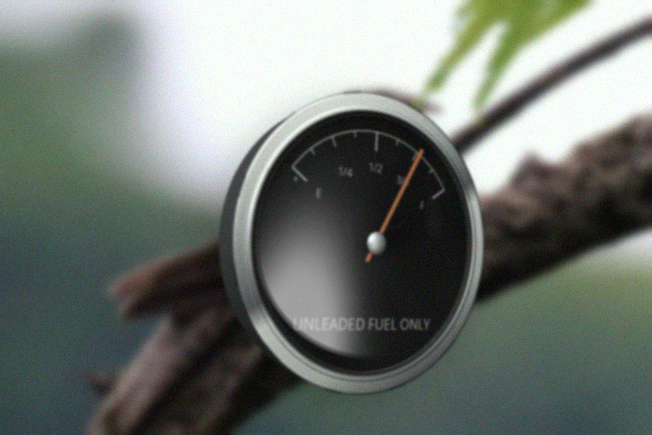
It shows {"value": 0.75}
